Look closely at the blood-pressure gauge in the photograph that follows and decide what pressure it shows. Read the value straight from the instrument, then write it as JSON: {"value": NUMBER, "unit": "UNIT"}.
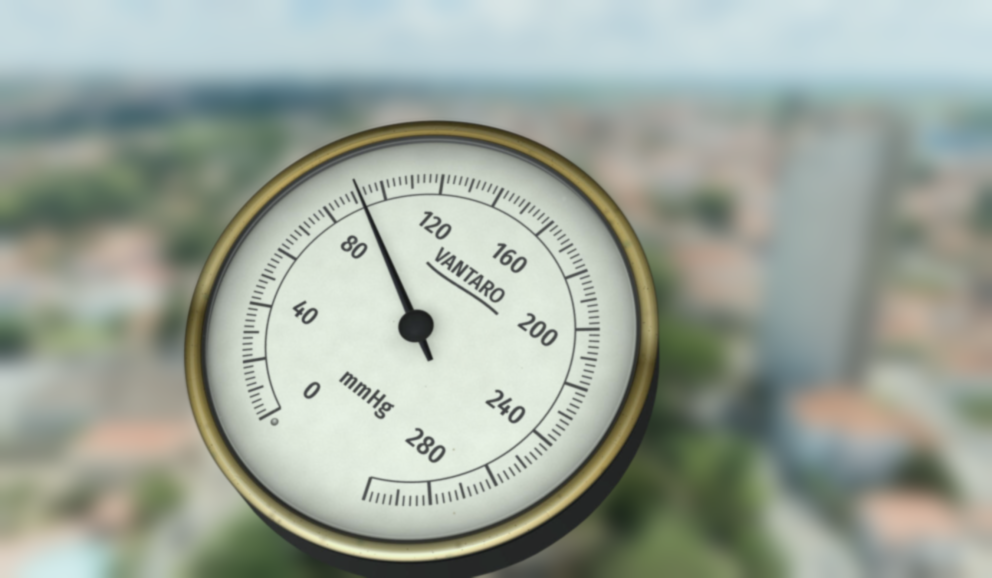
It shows {"value": 92, "unit": "mmHg"}
